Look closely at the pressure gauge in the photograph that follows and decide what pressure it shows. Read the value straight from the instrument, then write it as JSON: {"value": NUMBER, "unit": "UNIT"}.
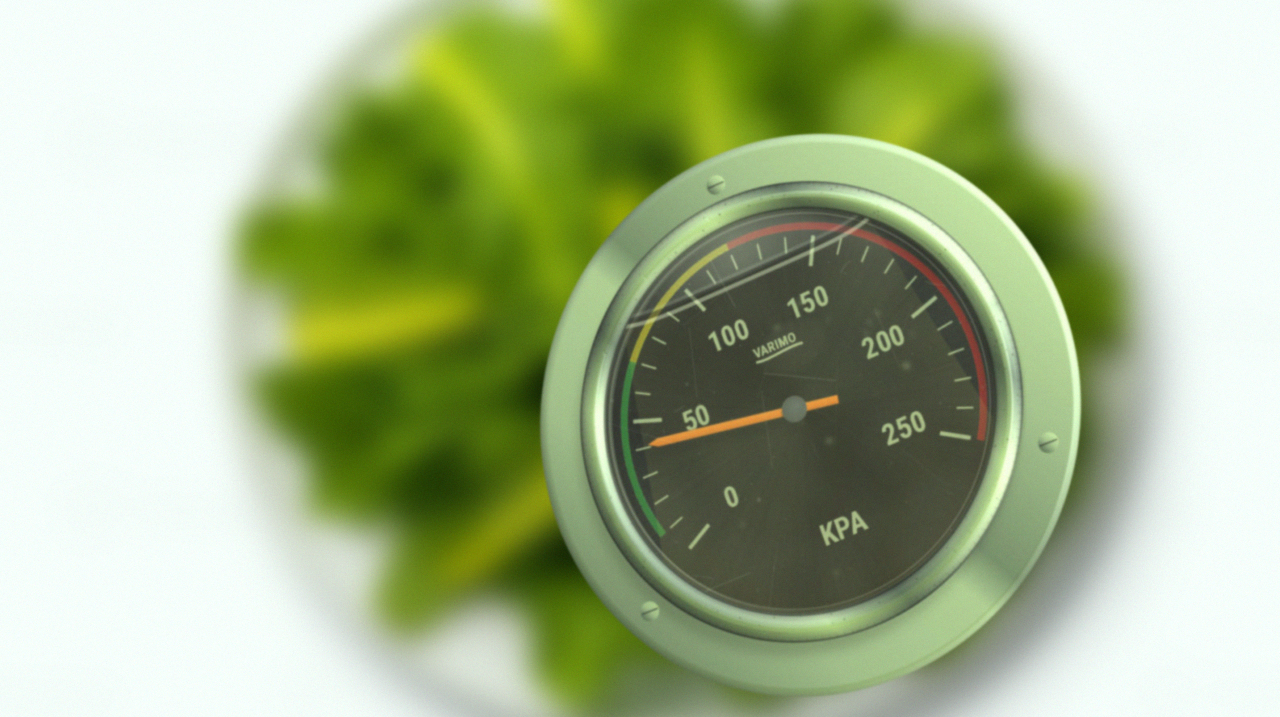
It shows {"value": 40, "unit": "kPa"}
